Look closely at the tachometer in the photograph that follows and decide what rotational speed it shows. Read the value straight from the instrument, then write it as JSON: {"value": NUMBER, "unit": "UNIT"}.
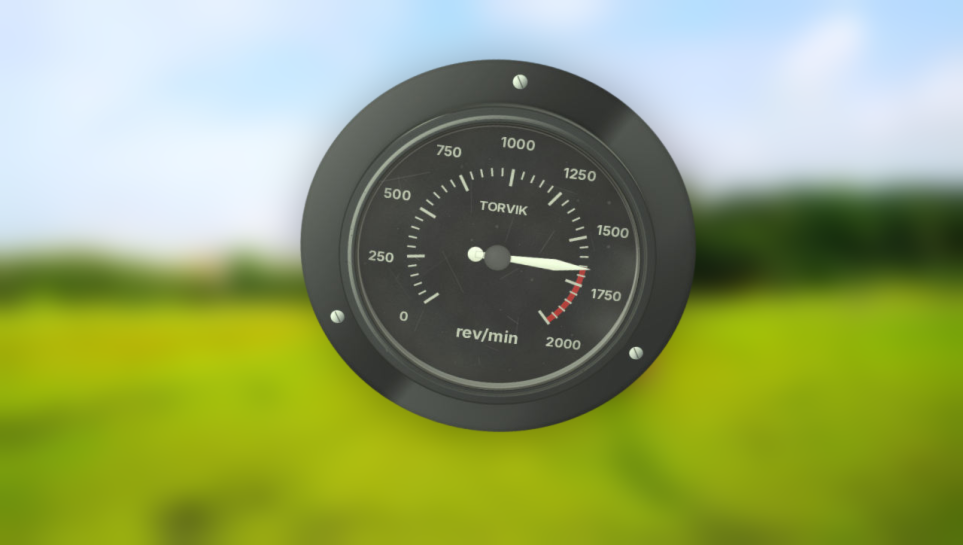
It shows {"value": 1650, "unit": "rpm"}
